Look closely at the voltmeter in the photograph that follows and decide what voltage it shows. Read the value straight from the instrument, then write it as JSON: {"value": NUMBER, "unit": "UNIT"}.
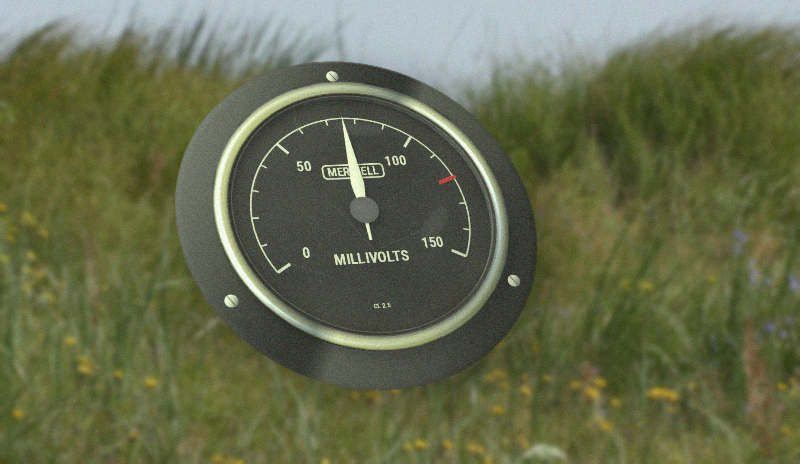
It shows {"value": 75, "unit": "mV"}
